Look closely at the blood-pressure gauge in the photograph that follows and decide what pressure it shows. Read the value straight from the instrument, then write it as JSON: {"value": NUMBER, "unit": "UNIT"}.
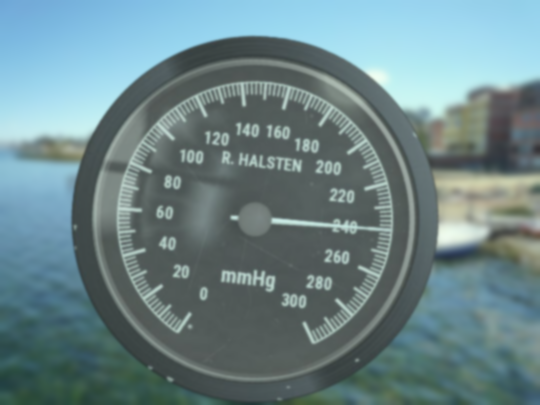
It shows {"value": 240, "unit": "mmHg"}
